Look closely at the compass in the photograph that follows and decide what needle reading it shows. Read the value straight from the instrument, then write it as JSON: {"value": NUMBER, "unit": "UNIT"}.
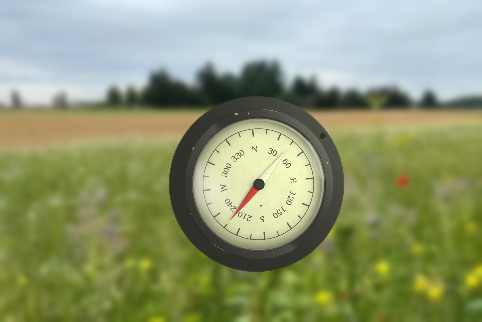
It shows {"value": 225, "unit": "°"}
